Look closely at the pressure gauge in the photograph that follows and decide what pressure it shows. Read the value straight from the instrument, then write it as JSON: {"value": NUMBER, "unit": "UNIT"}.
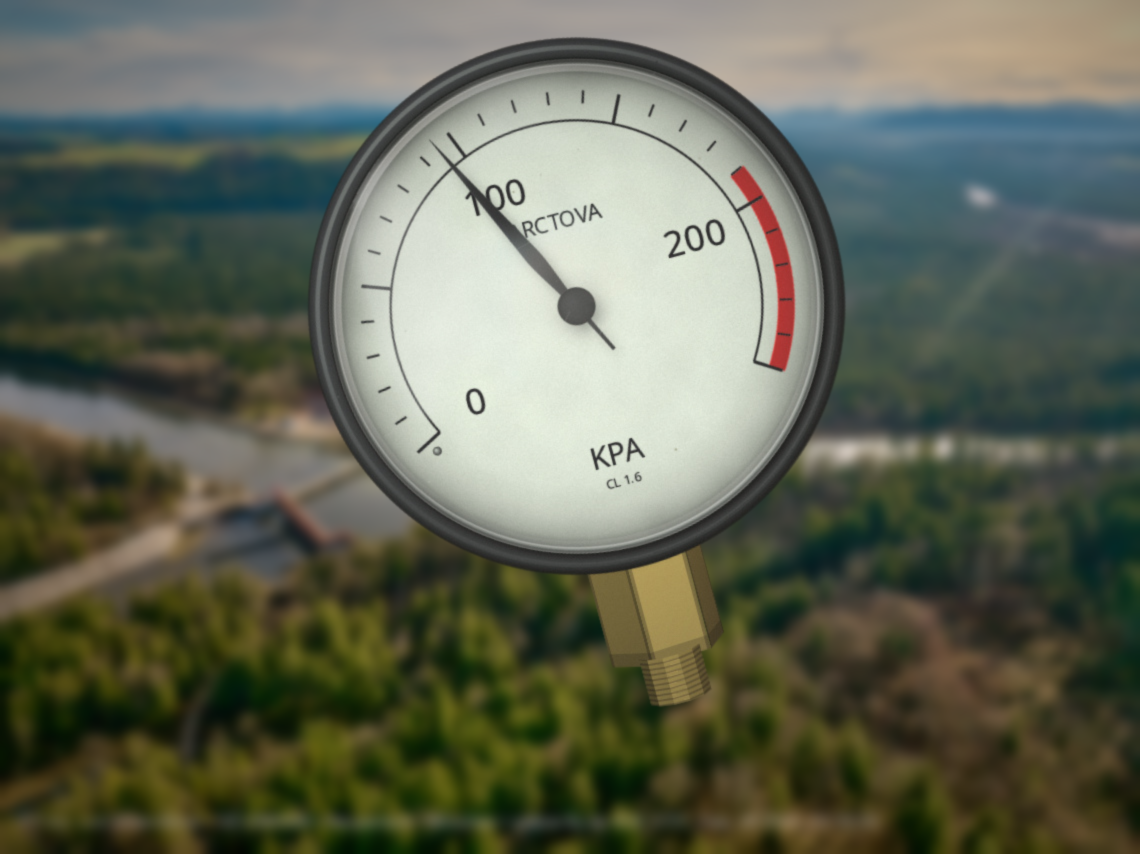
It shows {"value": 95, "unit": "kPa"}
